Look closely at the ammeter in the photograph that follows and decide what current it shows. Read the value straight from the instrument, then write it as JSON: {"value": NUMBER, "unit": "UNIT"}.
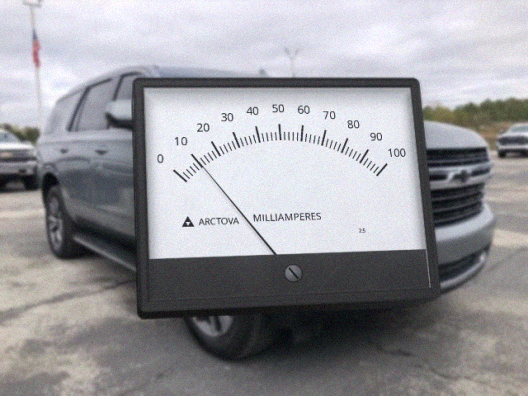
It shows {"value": 10, "unit": "mA"}
